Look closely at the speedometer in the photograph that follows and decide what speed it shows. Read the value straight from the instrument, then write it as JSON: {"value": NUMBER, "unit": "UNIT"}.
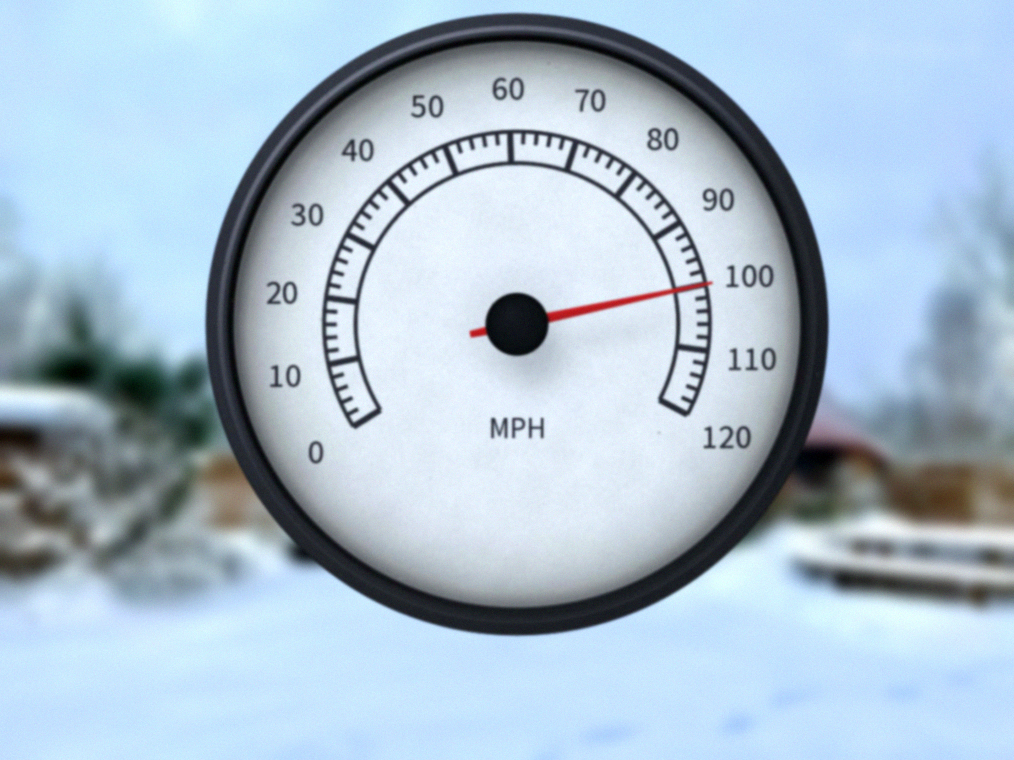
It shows {"value": 100, "unit": "mph"}
